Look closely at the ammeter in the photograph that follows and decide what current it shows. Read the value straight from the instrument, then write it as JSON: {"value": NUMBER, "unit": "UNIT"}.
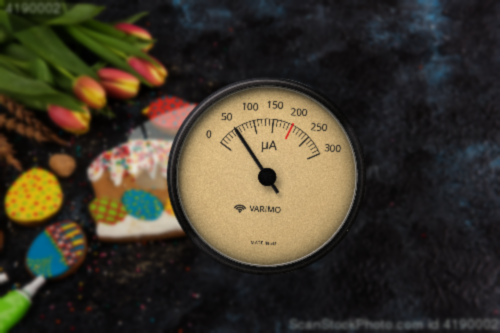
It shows {"value": 50, "unit": "µA"}
